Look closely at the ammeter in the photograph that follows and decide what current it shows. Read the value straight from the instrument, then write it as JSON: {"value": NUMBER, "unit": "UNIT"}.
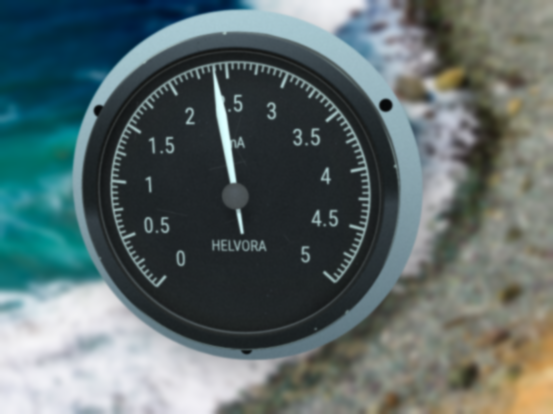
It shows {"value": 2.4, "unit": "mA"}
